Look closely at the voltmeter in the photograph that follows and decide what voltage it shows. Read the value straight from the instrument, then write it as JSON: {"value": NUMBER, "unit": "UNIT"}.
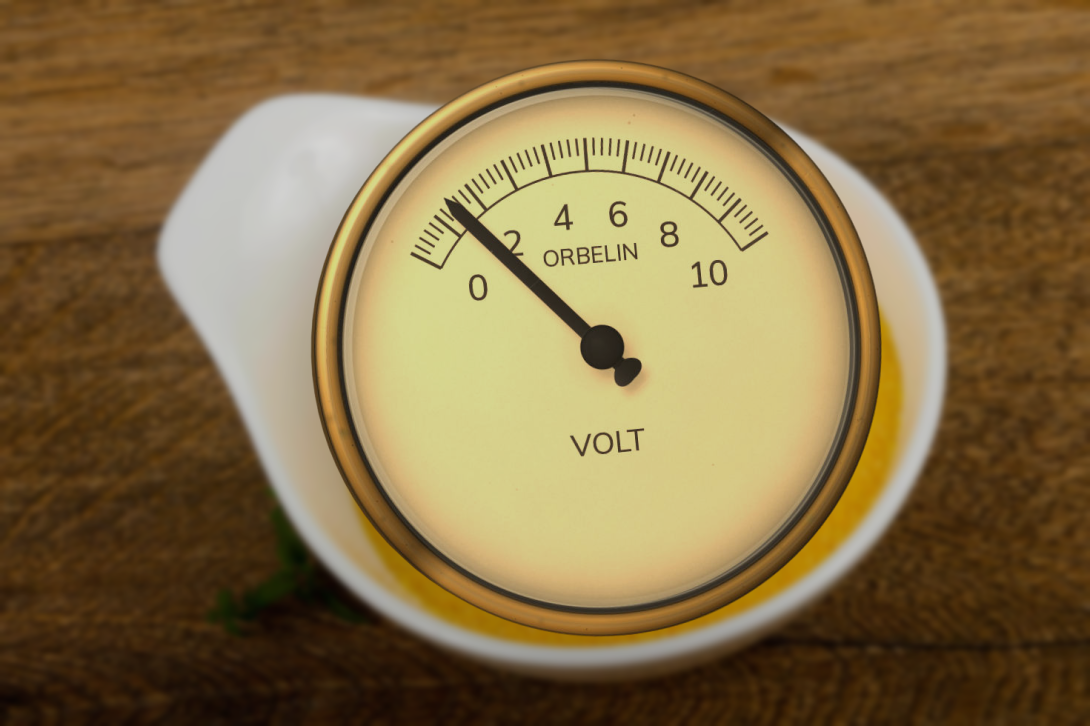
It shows {"value": 1.4, "unit": "V"}
